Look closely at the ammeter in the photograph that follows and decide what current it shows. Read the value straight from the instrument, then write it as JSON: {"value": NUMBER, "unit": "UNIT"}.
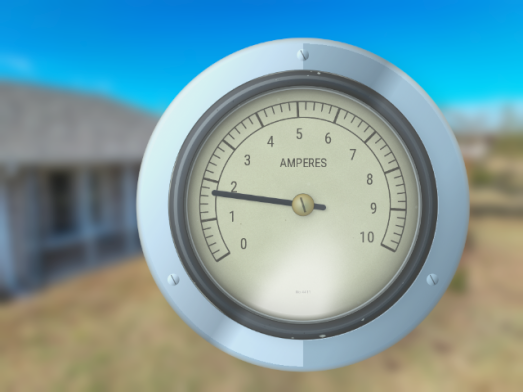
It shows {"value": 1.7, "unit": "A"}
